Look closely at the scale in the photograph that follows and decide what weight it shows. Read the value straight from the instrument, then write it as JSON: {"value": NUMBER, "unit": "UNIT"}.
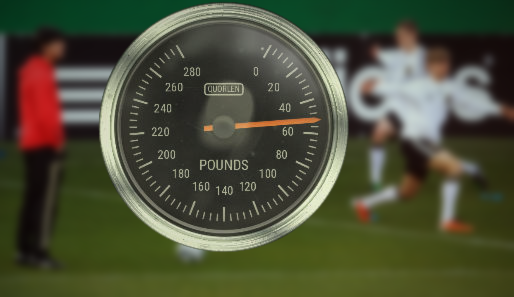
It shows {"value": 52, "unit": "lb"}
